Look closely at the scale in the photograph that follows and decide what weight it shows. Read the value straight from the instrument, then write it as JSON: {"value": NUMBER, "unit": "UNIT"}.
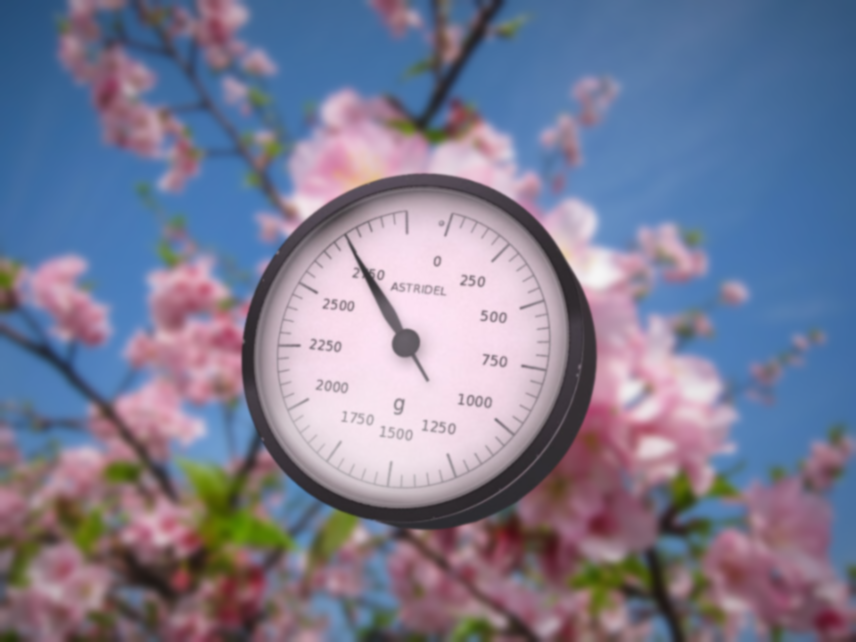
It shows {"value": 2750, "unit": "g"}
